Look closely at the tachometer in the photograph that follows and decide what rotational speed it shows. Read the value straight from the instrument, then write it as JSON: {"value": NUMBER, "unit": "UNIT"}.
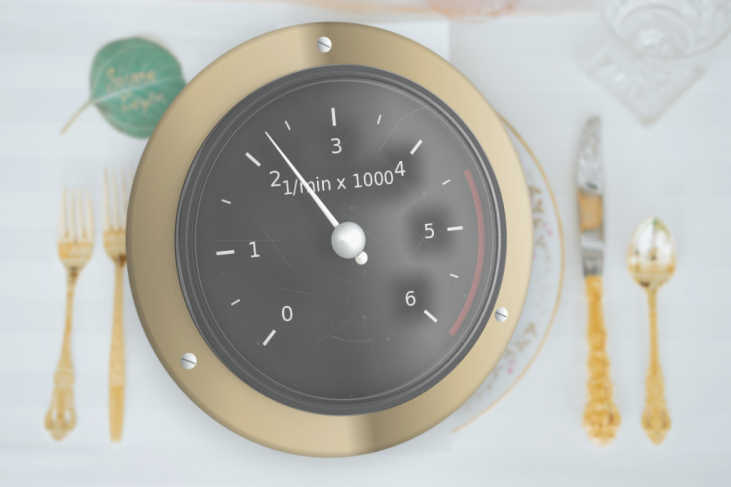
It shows {"value": 2250, "unit": "rpm"}
